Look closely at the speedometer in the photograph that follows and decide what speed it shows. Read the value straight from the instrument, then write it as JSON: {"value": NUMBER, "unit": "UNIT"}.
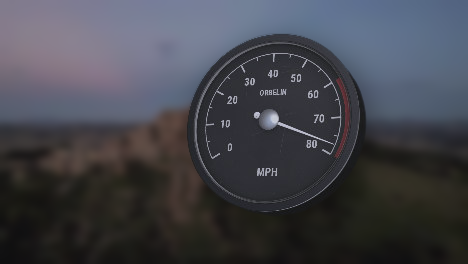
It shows {"value": 77.5, "unit": "mph"}
